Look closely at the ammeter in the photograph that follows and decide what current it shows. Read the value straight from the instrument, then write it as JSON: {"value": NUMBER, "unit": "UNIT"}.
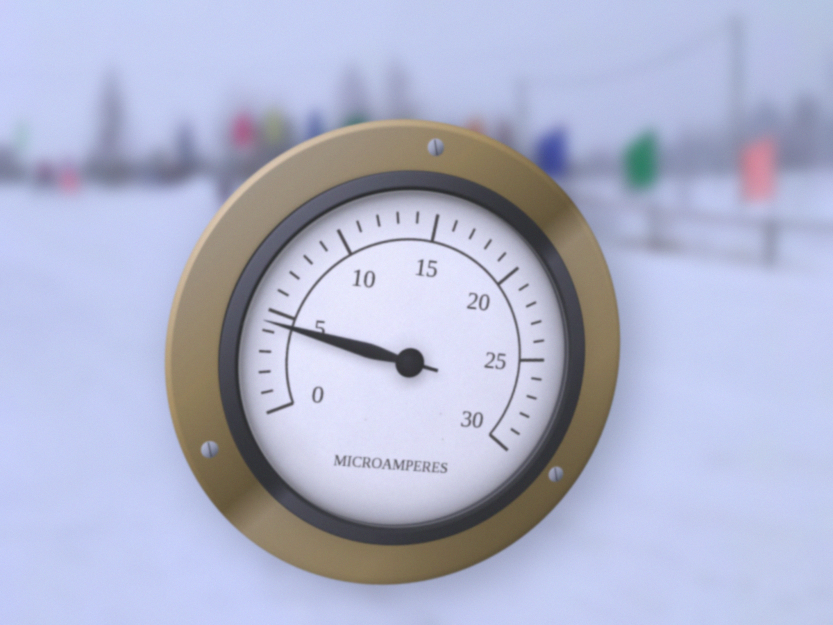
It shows {"value": 4.5, "unit": "µA"}
